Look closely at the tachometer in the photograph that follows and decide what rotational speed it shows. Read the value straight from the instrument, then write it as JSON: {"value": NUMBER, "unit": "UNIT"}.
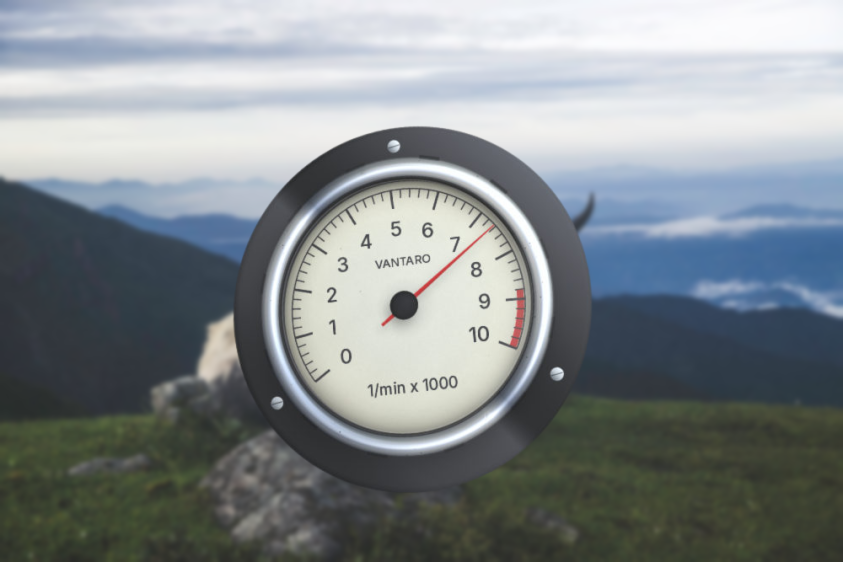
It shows {"value": 7400, "unit": "rpm"}
